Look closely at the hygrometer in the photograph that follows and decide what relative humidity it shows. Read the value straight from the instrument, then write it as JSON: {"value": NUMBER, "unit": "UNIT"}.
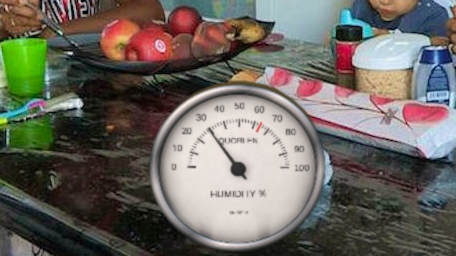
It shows {"value": 30, "unit": "%"}
